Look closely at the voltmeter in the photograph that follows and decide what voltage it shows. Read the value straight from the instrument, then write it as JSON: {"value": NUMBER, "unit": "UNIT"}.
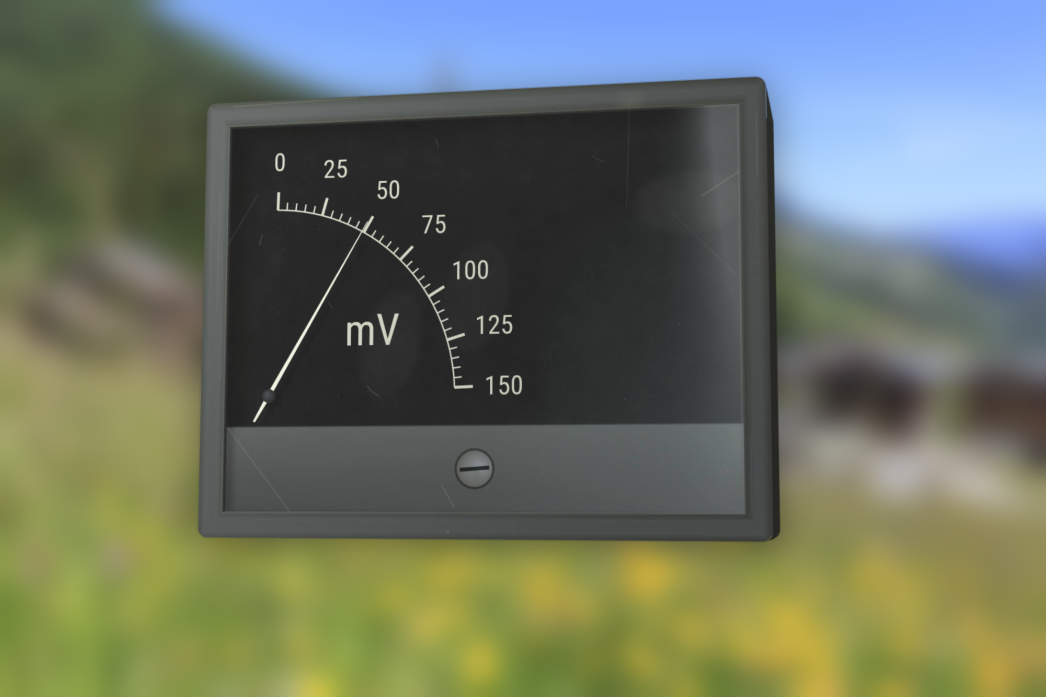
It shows {"value": 50, "unit": "mV"}
